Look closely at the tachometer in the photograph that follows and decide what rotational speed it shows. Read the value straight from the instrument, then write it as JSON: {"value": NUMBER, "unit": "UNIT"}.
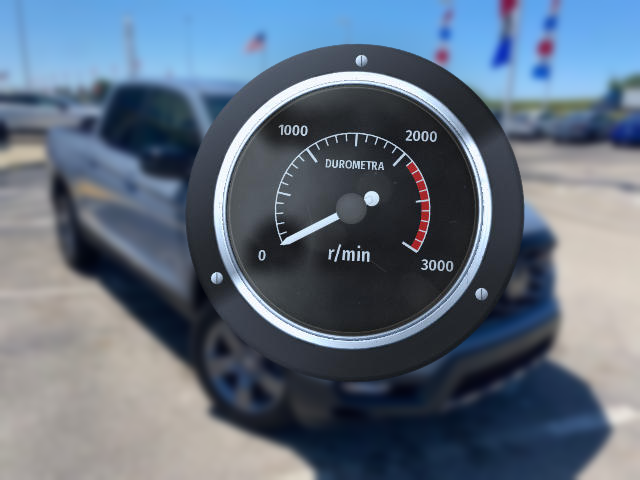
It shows {"value": 0, "unit": "rpm"}
